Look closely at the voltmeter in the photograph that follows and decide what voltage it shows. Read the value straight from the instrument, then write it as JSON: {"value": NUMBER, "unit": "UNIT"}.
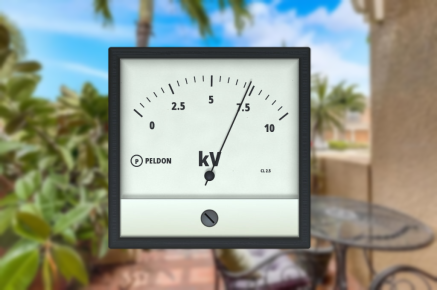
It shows {"value": 7.25, "unit": "kV"}
